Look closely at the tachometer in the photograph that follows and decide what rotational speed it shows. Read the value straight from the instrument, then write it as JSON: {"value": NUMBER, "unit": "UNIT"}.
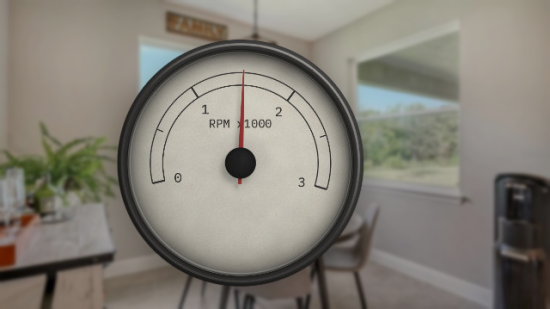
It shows {"value": 1500, "unit": "rpm"}
